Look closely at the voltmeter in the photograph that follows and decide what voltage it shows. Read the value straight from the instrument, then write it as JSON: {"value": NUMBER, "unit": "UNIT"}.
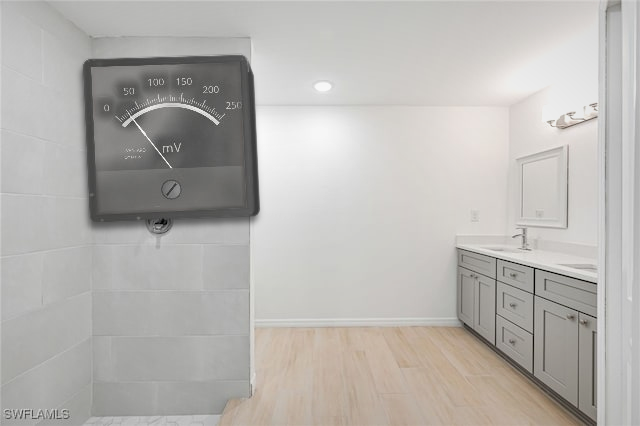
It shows {"value": 25, "unit": "mV"}
